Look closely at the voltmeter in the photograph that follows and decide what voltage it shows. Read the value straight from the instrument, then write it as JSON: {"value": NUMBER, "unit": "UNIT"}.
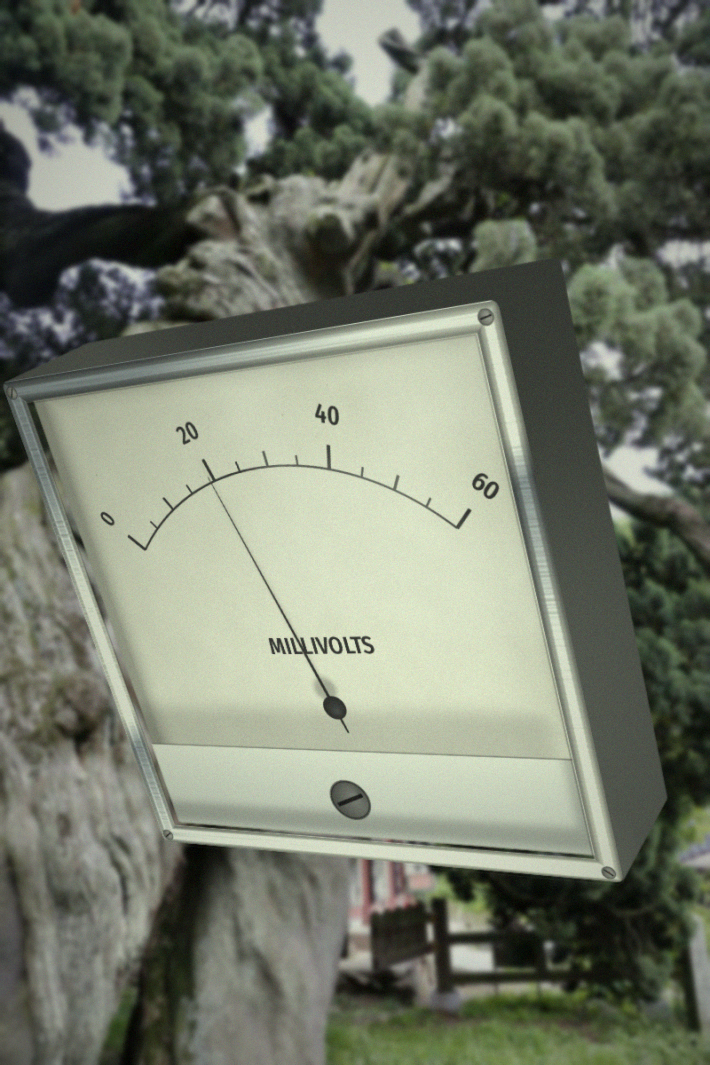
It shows {"value": 20, "unit": "mV"}
